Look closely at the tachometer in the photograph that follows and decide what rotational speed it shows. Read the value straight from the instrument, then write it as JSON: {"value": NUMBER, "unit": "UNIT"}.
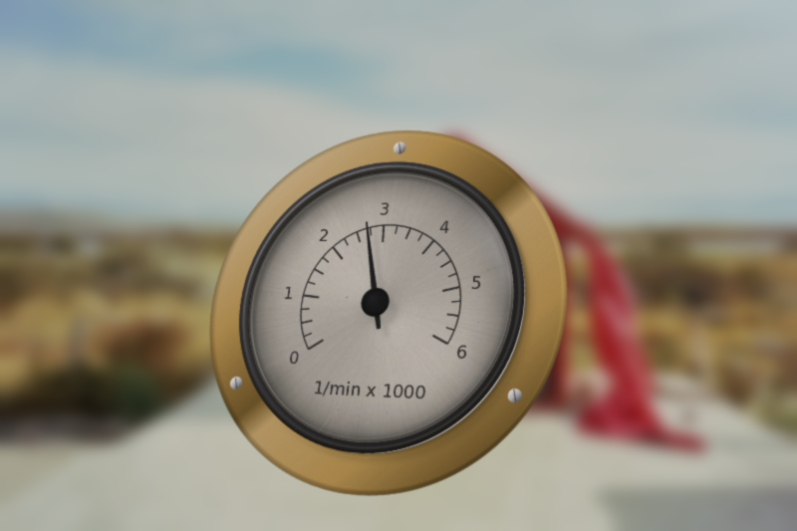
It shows {"value": 2750, "unit": "rpm"}
